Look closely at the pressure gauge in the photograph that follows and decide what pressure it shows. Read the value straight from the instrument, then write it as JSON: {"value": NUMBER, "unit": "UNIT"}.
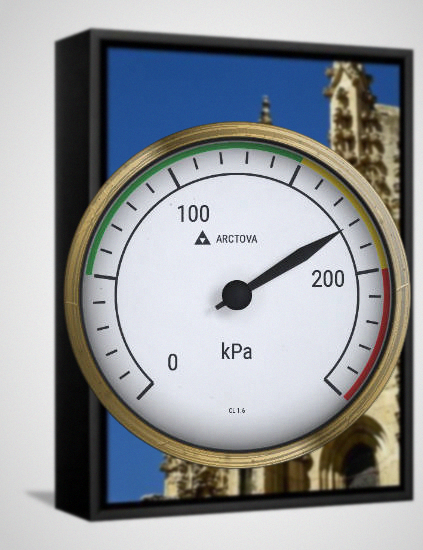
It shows {"value": 180, "unit": "kPa"}
